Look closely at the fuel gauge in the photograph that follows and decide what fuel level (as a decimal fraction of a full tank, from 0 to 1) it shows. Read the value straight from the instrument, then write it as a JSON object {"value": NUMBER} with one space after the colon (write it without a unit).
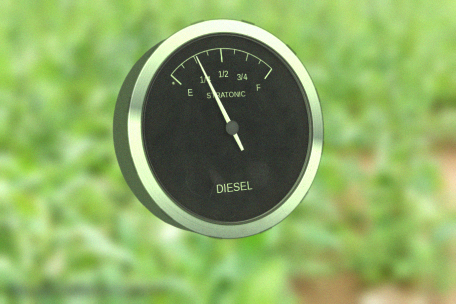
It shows {"value": 0.25}
